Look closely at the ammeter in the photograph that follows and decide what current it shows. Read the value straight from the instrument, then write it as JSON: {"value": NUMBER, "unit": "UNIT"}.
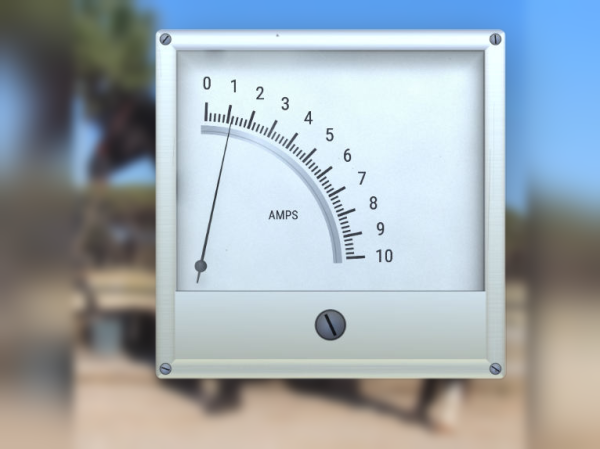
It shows {"value": 1.2, "unit": "A"}
